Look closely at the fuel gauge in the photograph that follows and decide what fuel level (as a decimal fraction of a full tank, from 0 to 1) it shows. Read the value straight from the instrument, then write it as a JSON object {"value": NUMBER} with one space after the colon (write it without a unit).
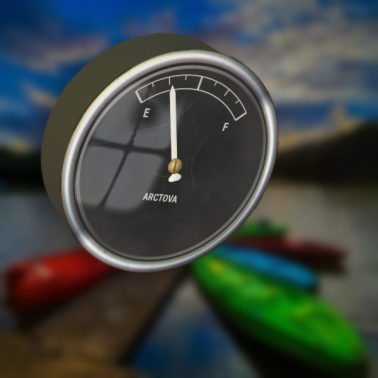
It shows {"value": 0.25}
